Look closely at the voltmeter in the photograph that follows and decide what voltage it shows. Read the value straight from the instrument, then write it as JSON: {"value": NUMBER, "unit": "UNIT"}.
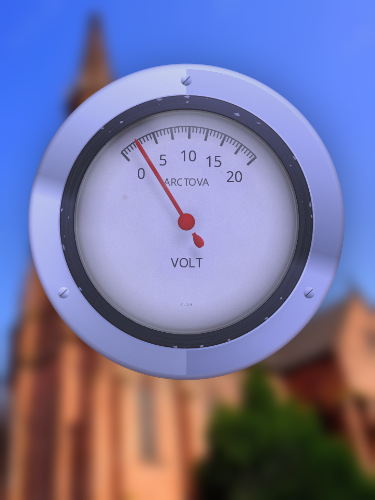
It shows {"value": 2.5, "unit": "V"}
